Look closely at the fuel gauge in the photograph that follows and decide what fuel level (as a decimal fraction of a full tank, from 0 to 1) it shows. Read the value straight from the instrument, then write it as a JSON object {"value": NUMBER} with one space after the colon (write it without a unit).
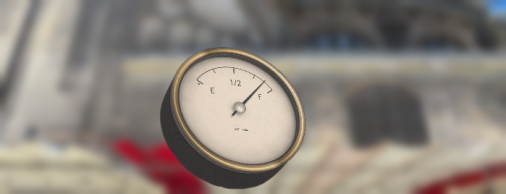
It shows {"value": 0.875}
